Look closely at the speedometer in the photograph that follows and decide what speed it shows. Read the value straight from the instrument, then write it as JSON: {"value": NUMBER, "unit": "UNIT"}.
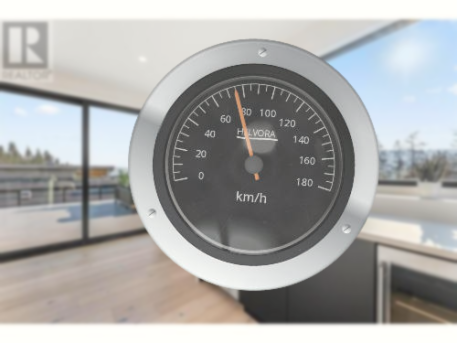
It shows {"value": 75, "unit": "km/h"}
